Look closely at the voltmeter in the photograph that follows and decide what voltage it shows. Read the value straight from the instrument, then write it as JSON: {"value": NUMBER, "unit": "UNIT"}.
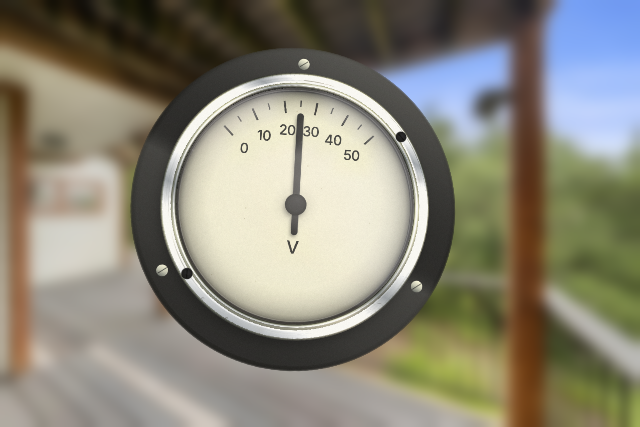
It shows {"value": 25, "unit": "V"}
